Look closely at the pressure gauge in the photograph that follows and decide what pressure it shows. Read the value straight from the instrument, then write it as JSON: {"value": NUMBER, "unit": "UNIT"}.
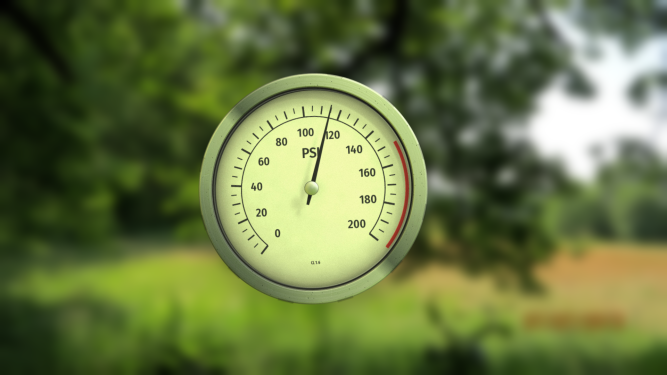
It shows {"value": 115, "unit": "psi"}
